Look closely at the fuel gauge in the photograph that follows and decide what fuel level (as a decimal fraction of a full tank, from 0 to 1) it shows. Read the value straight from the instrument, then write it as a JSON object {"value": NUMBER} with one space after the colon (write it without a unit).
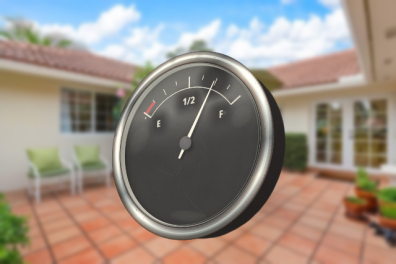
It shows {"value": 0.75}
